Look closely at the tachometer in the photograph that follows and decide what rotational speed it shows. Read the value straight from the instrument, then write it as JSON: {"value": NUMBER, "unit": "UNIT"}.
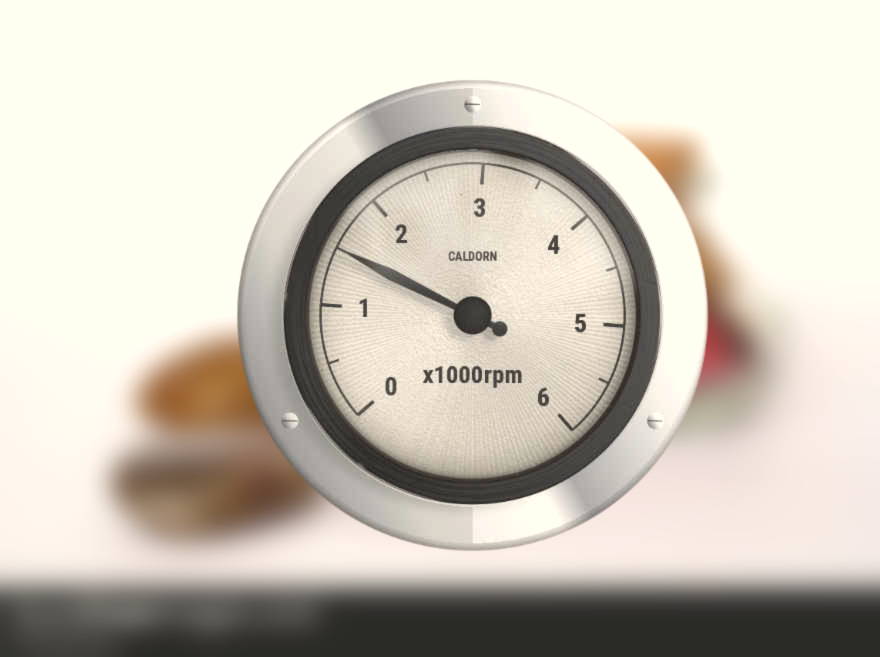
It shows {"value": 1500, "unit": "rpm"}
